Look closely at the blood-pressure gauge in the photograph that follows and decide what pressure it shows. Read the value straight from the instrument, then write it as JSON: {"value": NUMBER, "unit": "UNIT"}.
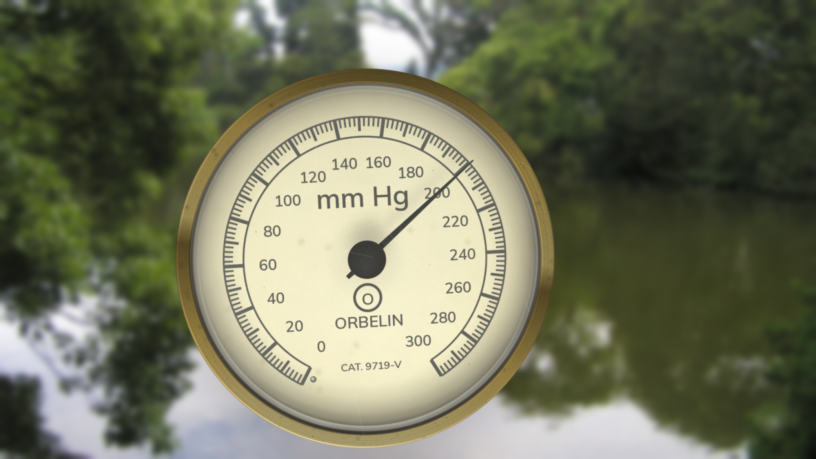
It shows {"value": 200, "unit": "mmHg"}
